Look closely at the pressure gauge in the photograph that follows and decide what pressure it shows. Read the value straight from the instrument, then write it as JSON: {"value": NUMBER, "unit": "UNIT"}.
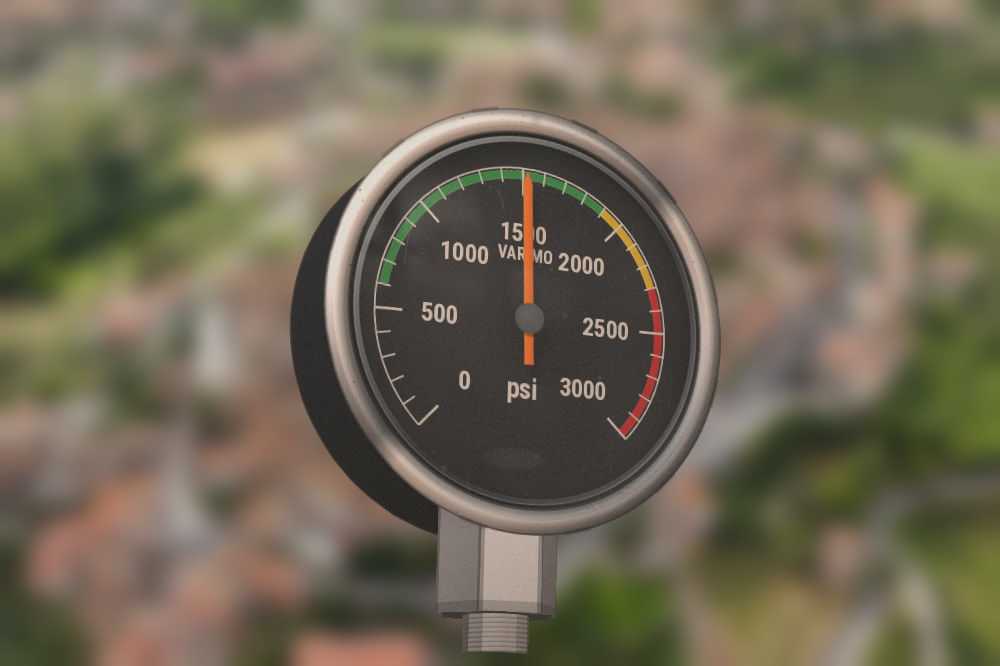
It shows {"value": 1500, "unit": "psi"}
